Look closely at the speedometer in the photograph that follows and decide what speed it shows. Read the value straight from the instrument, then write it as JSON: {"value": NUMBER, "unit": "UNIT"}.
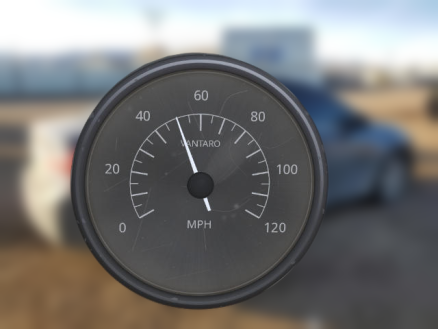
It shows {"value": 50, "unit": "mph"}
